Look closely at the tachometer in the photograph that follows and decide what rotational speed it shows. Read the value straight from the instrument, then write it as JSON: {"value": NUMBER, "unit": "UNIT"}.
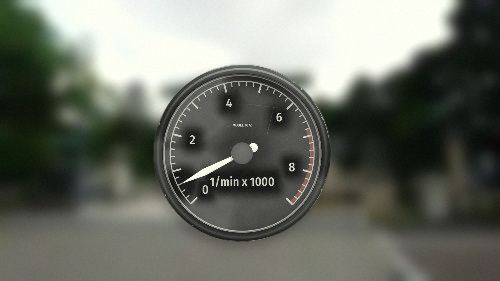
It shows {"value": 600, "unit": "rpm"}
